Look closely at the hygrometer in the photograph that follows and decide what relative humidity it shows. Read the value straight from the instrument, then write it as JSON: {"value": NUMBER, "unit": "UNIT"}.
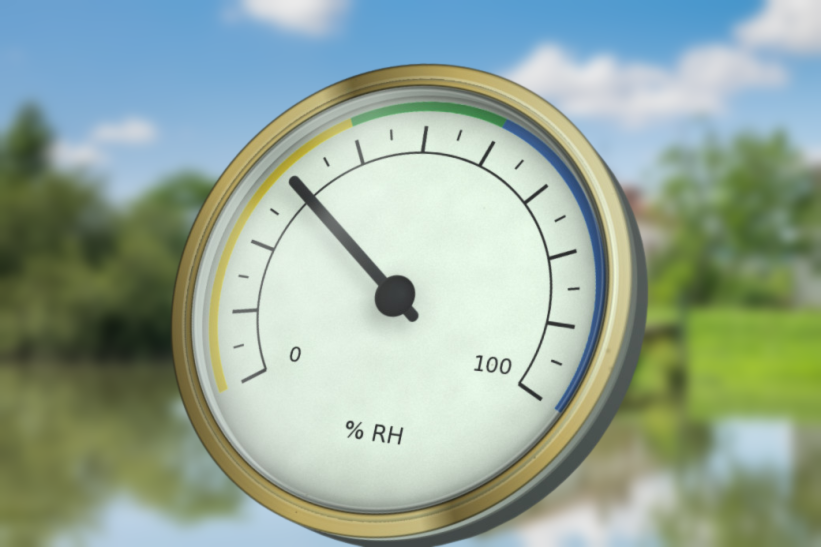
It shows {"value": 30, "unit": "%"}
